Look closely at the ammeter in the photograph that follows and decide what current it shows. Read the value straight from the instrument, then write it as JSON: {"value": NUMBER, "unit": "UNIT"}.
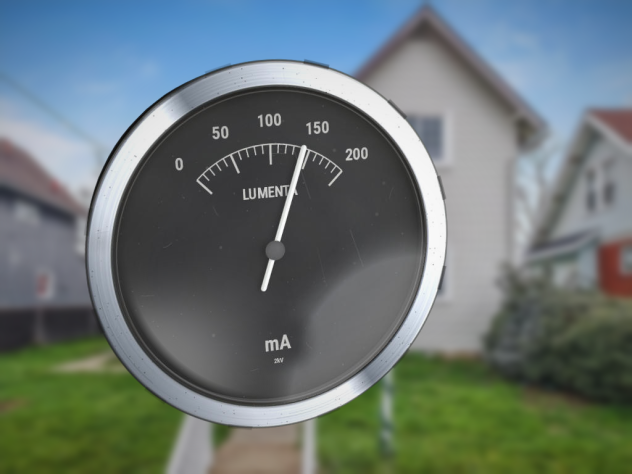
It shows {"value": 140, "unit": "mA"}
